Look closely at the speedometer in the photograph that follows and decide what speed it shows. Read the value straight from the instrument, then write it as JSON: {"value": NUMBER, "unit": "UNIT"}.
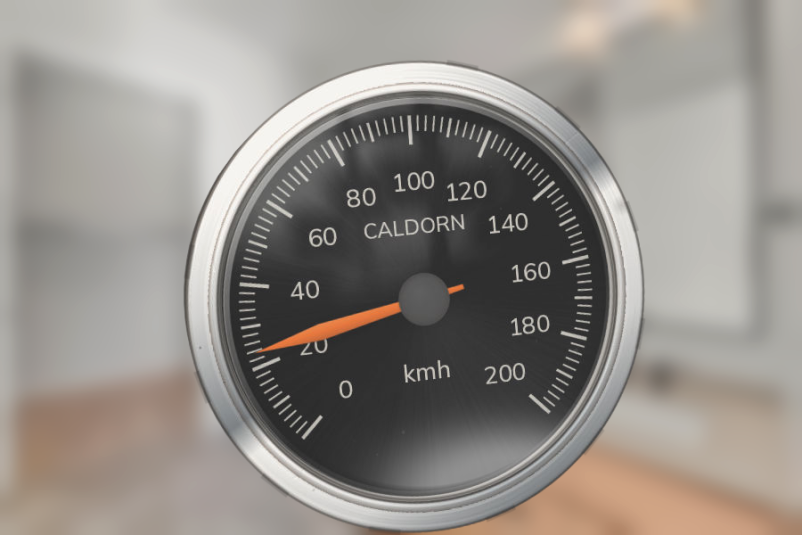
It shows {"value": 24, "unit": "km/h"}
